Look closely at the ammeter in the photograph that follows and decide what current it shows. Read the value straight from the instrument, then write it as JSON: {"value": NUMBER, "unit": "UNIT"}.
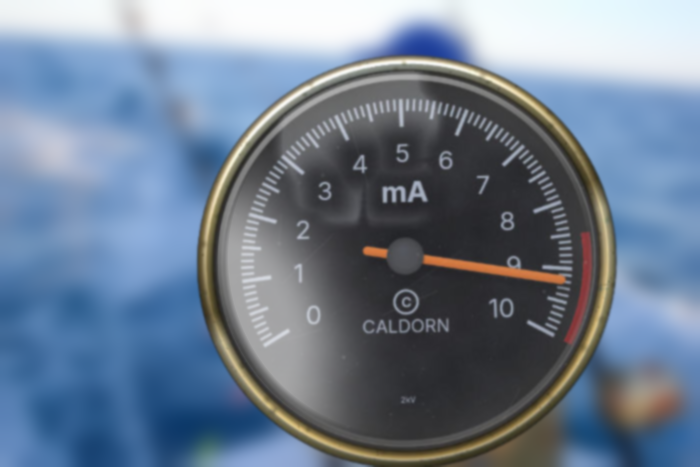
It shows {"value": 9.2, "unit": "mA"}
